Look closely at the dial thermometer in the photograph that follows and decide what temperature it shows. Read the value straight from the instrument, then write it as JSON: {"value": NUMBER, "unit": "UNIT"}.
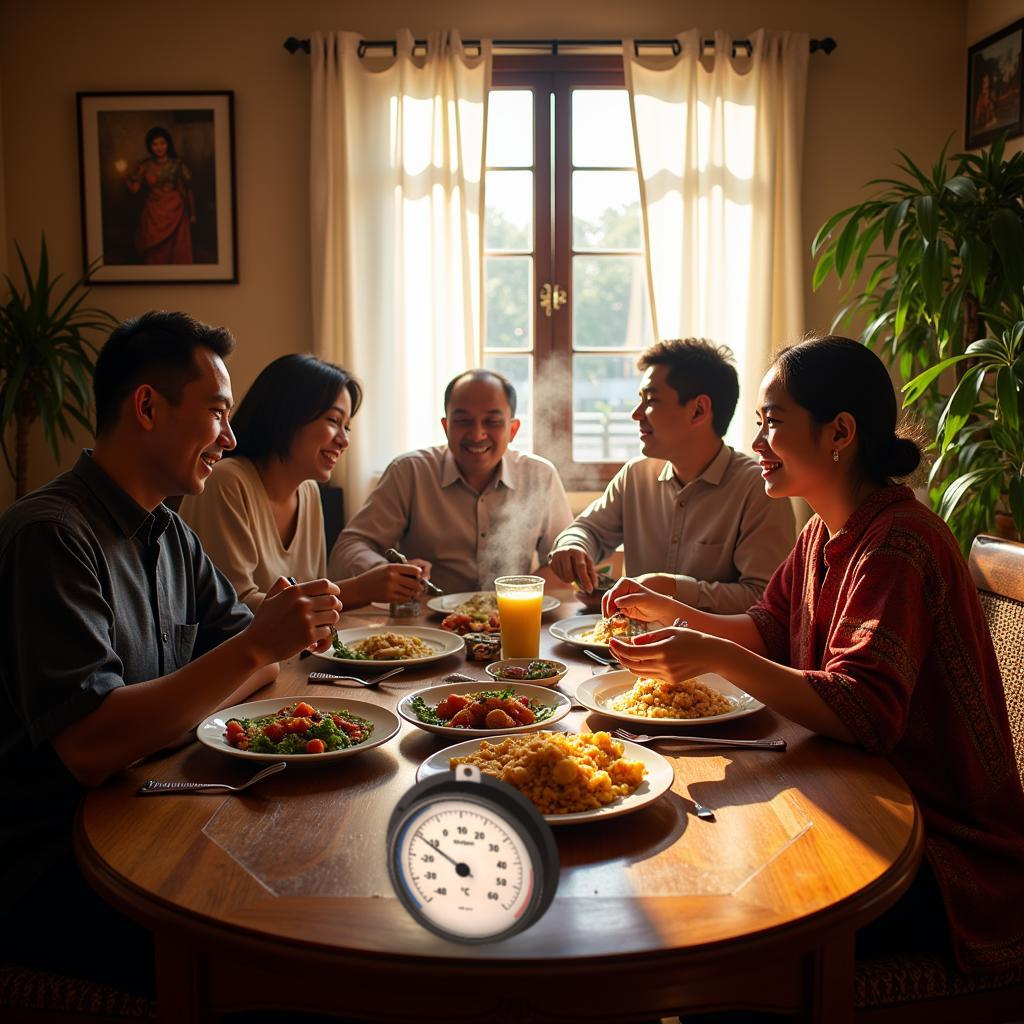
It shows {"value": -10, "unit": "°C"}
